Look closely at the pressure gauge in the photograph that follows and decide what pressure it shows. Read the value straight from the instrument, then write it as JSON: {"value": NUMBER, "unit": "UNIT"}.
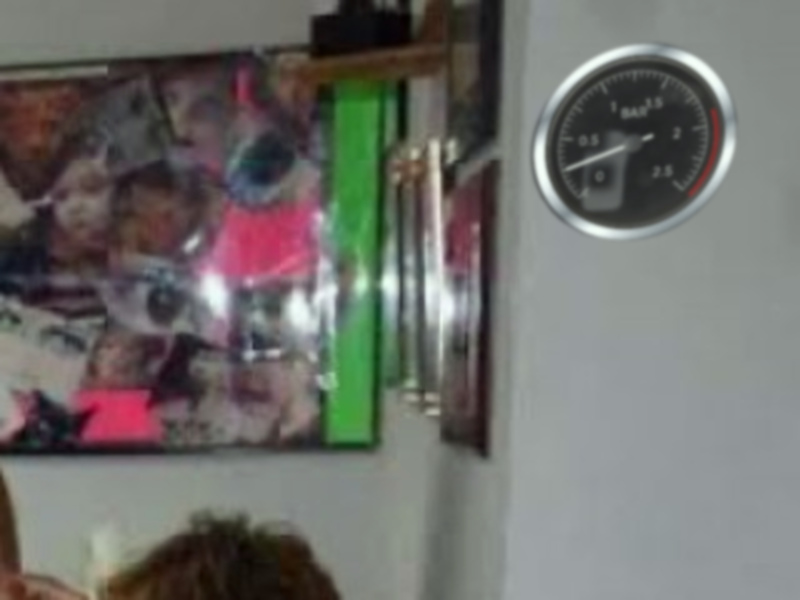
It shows {"value": 0.25, "unit": "bar"}
